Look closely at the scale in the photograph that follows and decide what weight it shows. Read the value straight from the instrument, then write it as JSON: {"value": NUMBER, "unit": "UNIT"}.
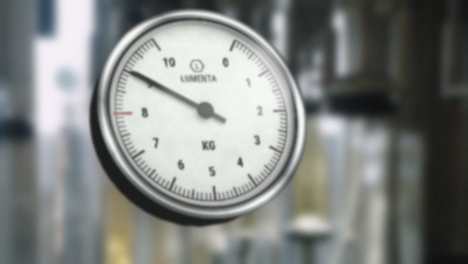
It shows {"value": 9, "unit": "kg"}
